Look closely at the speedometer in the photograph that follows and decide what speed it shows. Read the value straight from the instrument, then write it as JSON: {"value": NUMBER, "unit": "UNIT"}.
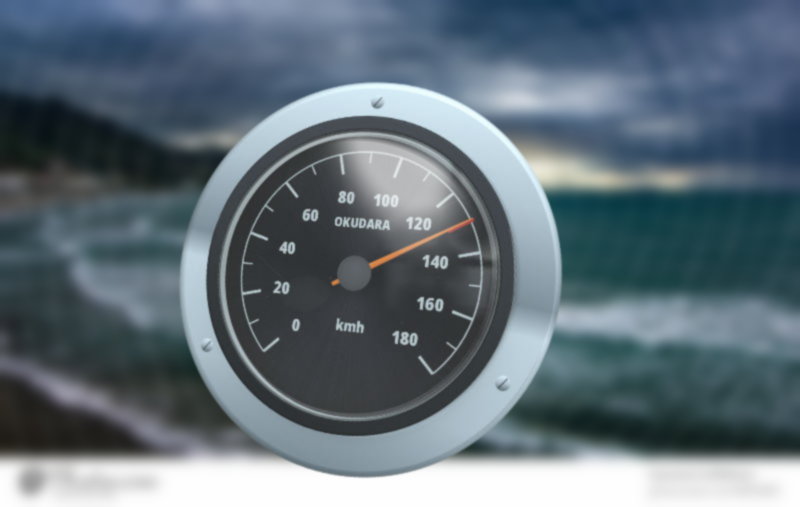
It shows {"value": 130, "unit": "km/h"}
